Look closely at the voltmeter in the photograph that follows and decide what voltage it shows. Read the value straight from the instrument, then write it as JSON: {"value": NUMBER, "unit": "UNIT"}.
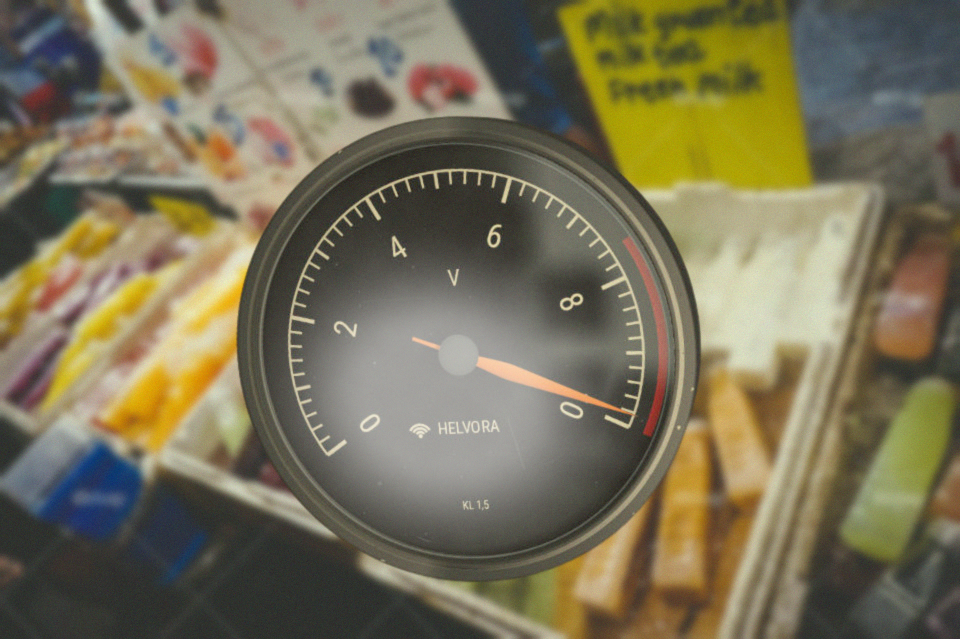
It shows {"value": 9.8, "unit": "V"}
